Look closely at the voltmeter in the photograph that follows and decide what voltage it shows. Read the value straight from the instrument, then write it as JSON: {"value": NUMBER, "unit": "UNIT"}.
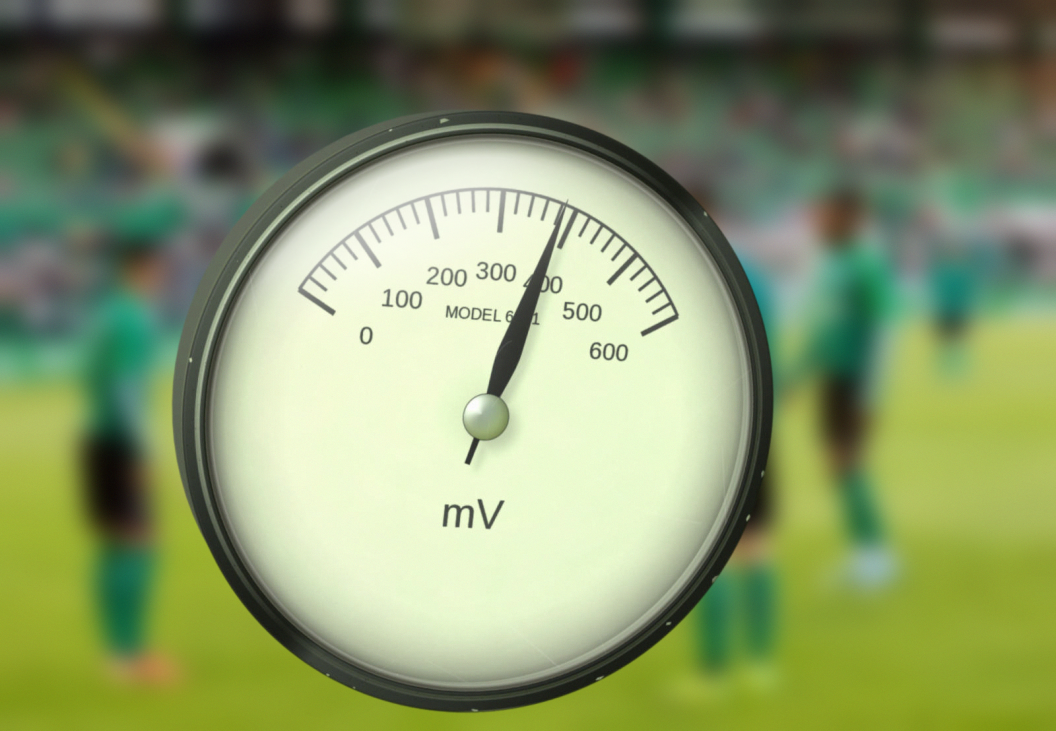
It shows {"value": 380, "unit": "mV"}
